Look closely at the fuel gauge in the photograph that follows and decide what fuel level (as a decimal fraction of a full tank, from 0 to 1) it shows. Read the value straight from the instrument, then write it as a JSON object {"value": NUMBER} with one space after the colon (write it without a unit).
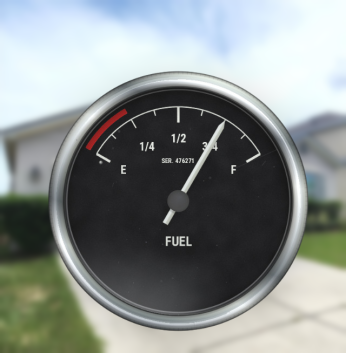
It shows {"value": 0.75}
